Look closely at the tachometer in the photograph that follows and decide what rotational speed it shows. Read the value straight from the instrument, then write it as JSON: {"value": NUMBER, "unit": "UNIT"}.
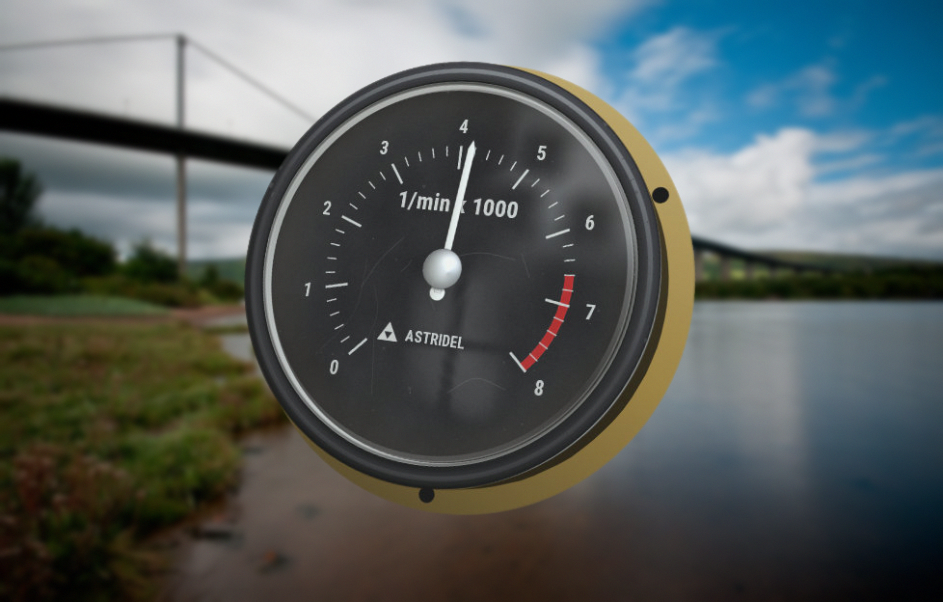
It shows {"value": 4200, "unit": "rpm"}
